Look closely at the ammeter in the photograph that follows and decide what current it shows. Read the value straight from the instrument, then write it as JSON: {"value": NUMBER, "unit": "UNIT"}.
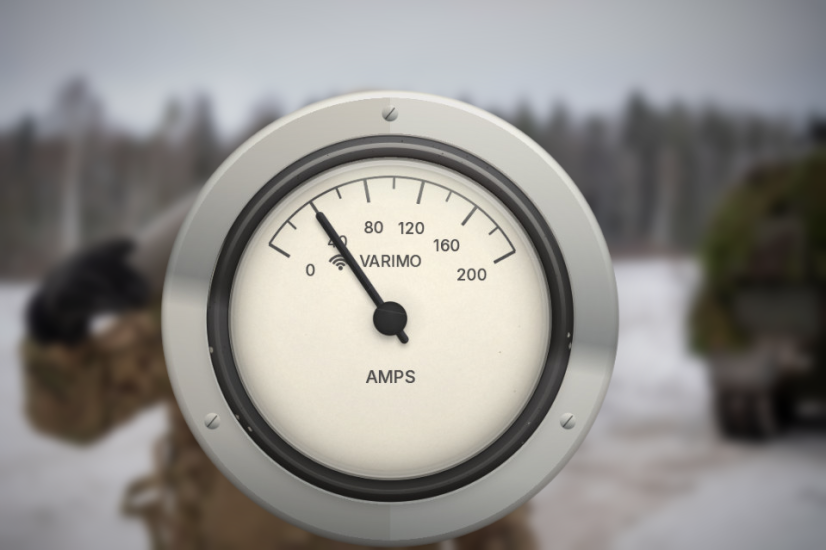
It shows {"value": 40, "unit": "A"}
